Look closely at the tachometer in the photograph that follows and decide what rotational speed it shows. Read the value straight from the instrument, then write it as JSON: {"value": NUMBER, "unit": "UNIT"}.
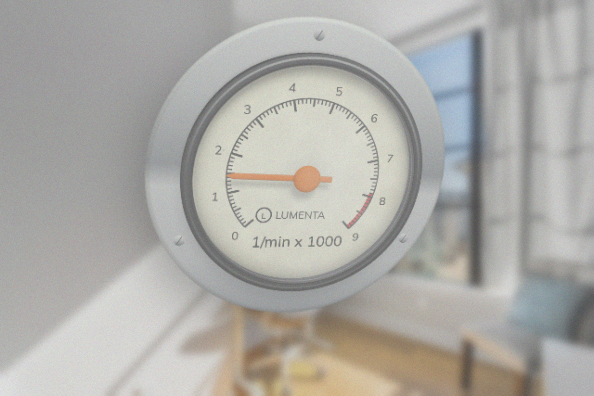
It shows {"value": 1500, "unit": "rpm"}
